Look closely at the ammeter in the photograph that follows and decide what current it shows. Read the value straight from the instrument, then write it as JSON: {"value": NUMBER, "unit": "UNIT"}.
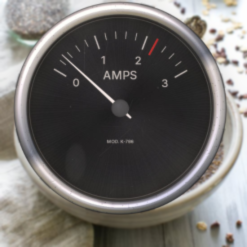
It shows {"value": 0.3, "unit": "A"}
